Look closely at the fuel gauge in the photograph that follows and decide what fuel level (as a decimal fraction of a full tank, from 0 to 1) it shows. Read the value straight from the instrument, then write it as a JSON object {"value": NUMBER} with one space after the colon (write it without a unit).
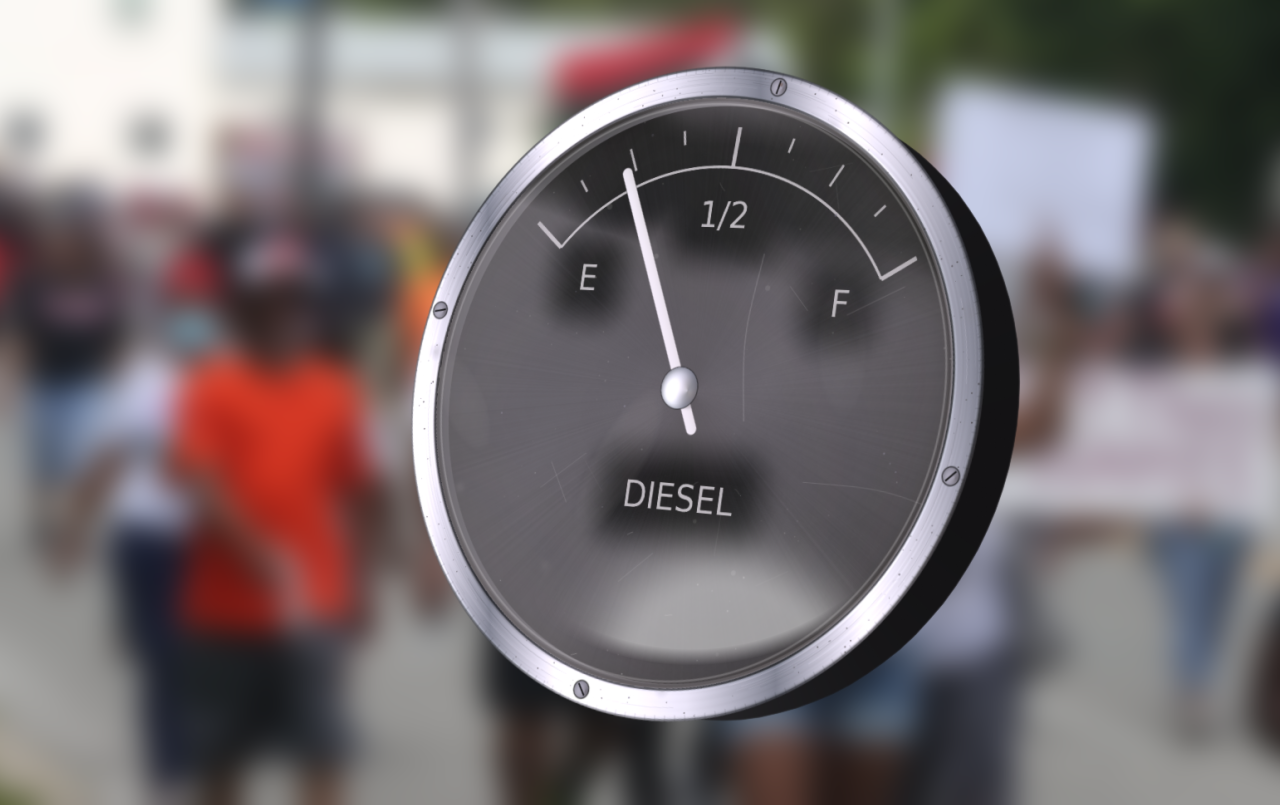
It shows {"value": 0.25}
